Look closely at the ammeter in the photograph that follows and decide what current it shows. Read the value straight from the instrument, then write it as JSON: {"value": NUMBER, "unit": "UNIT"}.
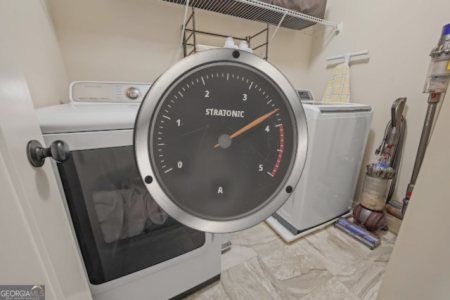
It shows {"value": 3.7, "unit": "A"}
